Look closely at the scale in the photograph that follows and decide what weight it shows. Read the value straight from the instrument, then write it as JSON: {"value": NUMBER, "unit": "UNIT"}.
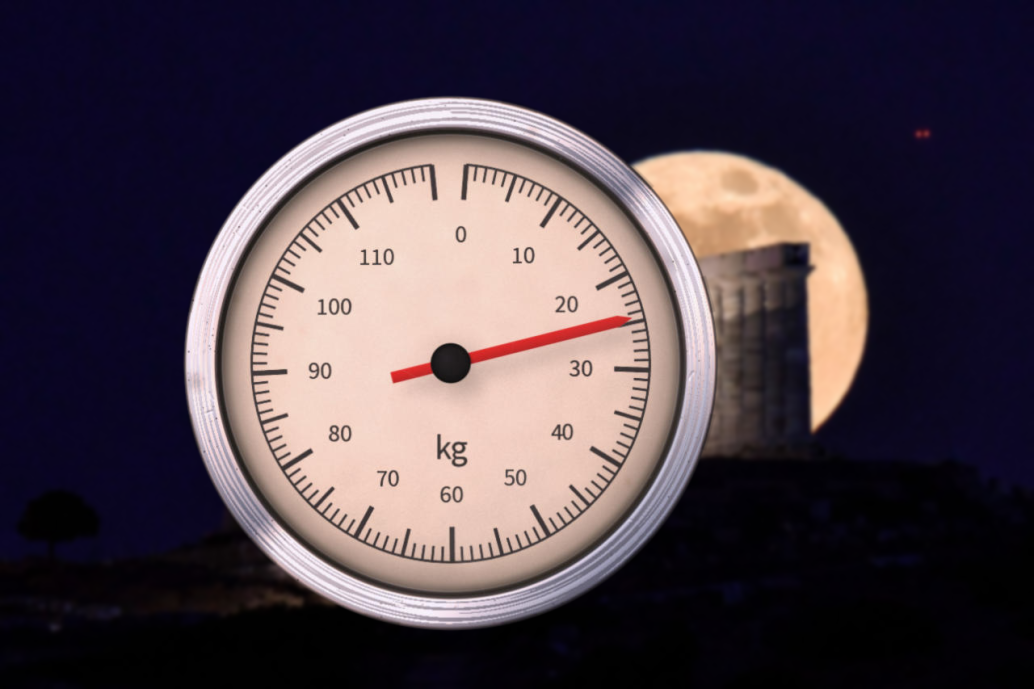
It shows {"value": 24.5, "unit": "kg"}
